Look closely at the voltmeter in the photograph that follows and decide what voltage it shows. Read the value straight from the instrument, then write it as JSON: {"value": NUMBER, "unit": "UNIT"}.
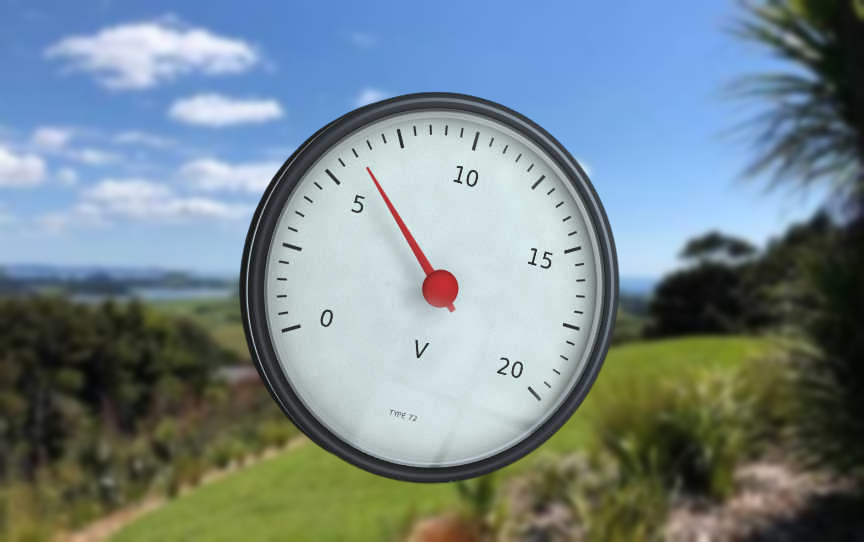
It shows {"value": 6, "unit": "V"}
